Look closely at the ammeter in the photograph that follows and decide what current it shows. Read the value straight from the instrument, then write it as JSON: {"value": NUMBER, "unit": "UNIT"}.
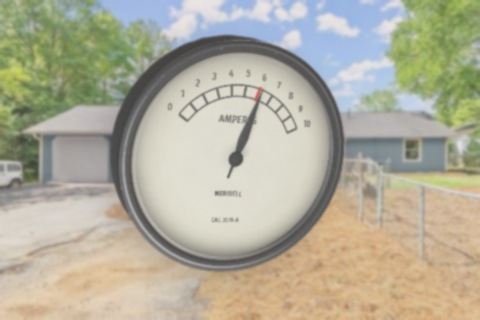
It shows {"value": 6, "unit": "A"}
